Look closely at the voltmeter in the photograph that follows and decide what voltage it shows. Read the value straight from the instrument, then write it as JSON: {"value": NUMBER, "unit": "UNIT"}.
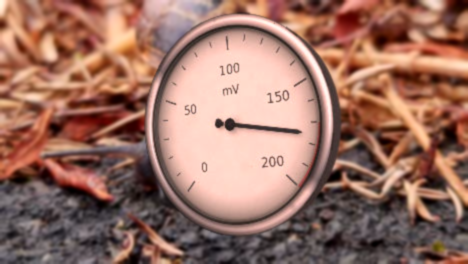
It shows {"value": 175, "unit": "mV"}
